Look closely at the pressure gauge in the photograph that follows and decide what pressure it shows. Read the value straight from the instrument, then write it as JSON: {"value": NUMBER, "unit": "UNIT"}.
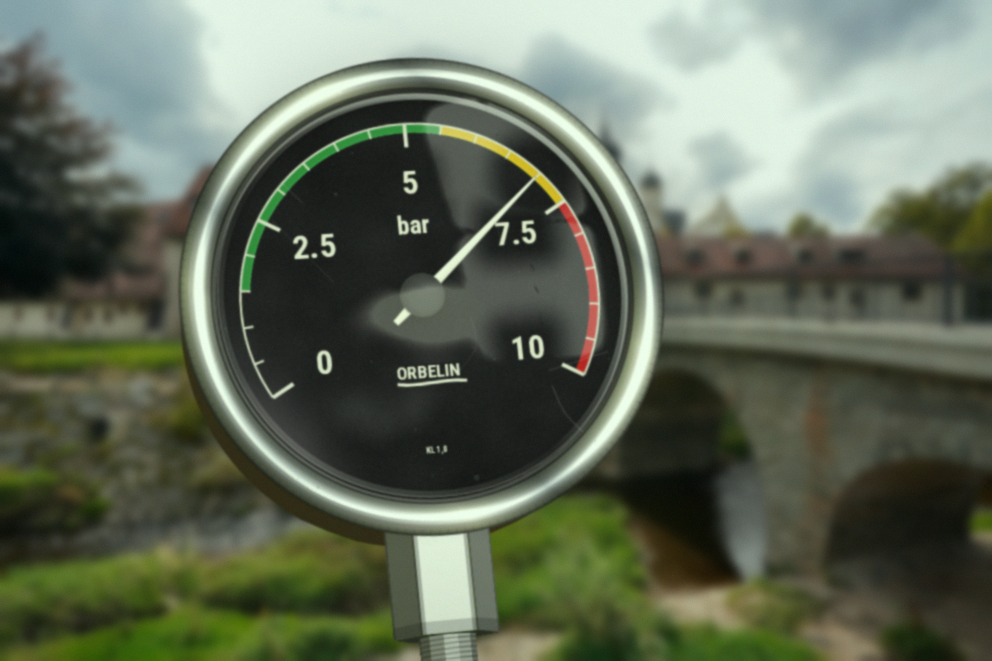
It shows {"value": 7, "unit": "bar"}
